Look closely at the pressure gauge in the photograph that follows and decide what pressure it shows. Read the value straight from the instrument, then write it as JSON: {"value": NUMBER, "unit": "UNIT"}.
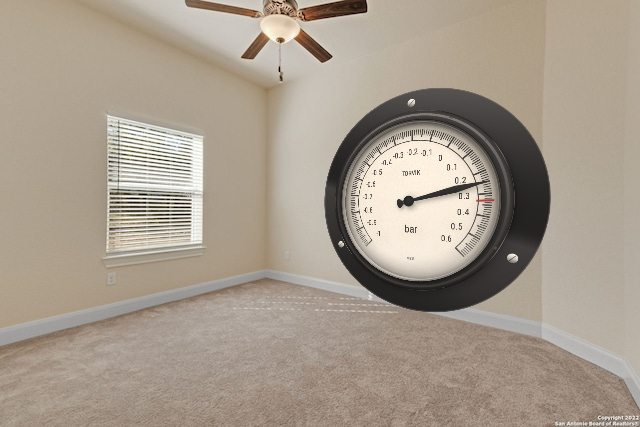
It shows {"value": 0.25, "unit": "bar"}
